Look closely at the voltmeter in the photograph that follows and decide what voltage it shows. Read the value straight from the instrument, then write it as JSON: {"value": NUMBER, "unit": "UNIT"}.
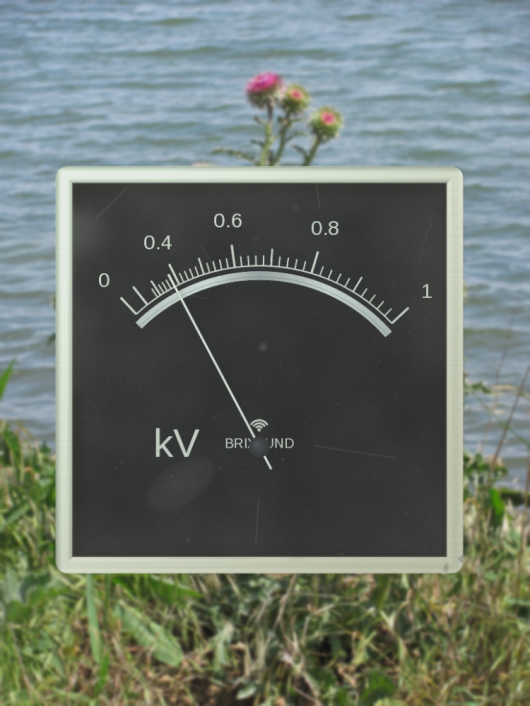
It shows {"value": 0.38, "unit": "kV"}
